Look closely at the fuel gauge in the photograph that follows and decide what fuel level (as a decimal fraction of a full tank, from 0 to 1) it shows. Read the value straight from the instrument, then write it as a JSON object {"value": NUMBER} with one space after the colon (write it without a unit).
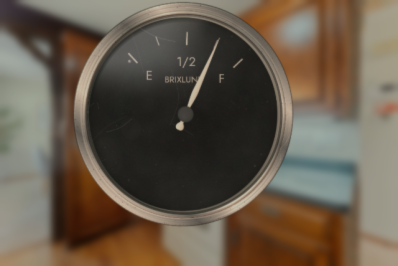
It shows {"value": 0.75}
